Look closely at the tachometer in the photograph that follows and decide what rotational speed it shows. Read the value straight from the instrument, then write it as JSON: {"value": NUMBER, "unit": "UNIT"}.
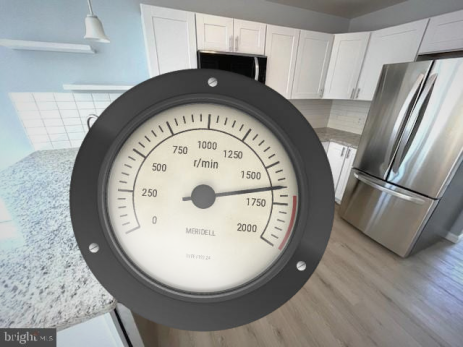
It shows {"value": 1650, "unit": "rpm"}
